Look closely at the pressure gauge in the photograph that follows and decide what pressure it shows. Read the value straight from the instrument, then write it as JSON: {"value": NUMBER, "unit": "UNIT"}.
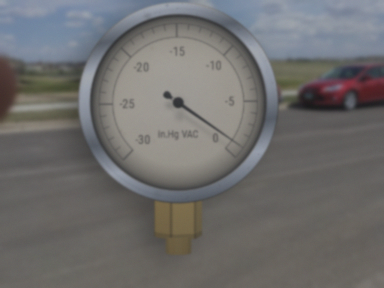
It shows {"value": -1, "unit": "inHg"}
